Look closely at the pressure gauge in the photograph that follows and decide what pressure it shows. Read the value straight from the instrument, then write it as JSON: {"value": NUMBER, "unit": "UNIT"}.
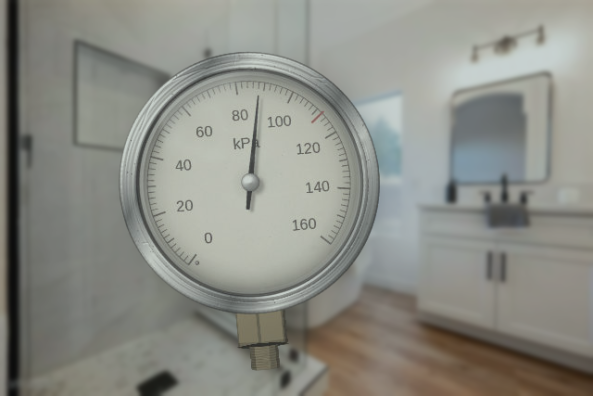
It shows {"value": 88, "unit": "kPa"}
